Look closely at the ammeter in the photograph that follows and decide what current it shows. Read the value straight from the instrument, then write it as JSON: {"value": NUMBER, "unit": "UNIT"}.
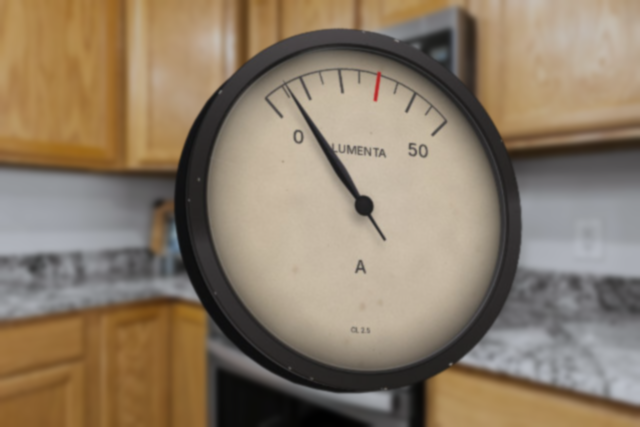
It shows {"value": 5, "unit": "A"}
